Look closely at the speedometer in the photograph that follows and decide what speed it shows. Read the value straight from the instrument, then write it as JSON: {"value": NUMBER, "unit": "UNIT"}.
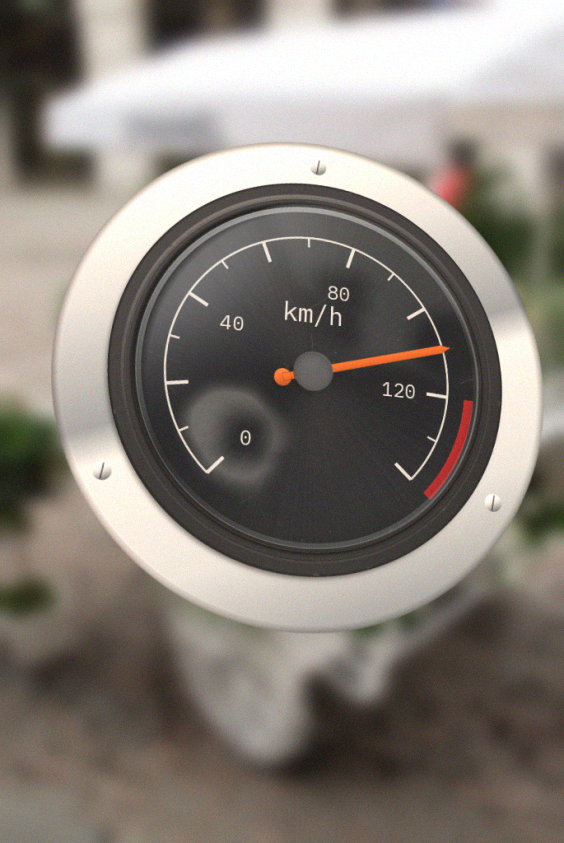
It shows {"value": 110, "unit": "km/h"}
